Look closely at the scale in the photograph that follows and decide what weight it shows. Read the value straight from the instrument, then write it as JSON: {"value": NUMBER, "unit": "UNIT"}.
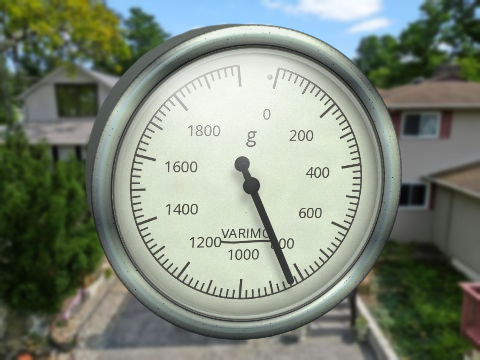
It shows {"value": 840, "unit": "g"}
